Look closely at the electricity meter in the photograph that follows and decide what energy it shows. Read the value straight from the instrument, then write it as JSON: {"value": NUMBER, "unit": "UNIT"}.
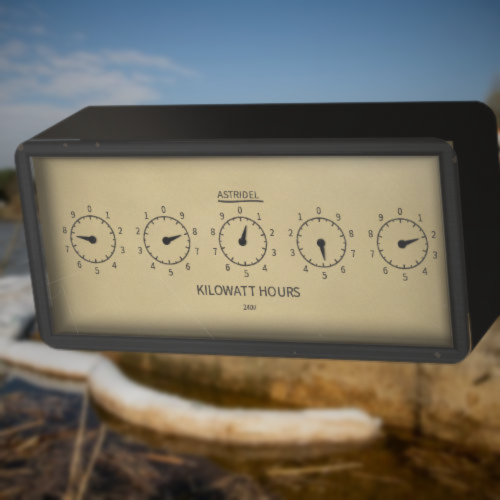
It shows {"value": 78052, "unit": "kWh"}
